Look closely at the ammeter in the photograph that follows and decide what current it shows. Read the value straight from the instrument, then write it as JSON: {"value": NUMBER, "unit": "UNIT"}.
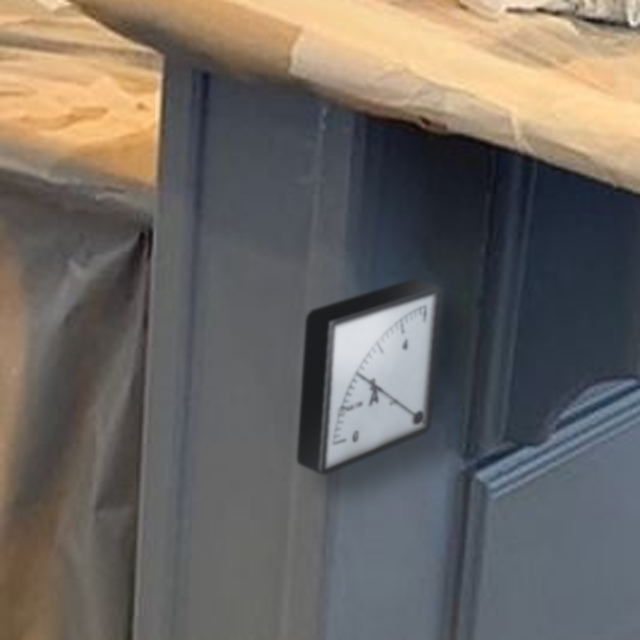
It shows {"value": 2, "unit": "A"}
